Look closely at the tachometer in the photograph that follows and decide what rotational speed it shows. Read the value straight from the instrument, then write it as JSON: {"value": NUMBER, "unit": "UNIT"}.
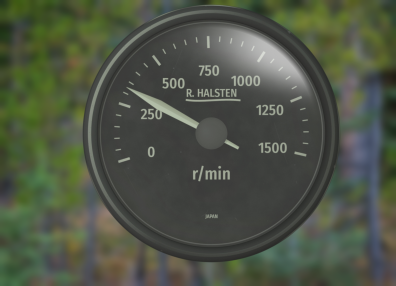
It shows {"value": 325, "unit": "rpm"}
